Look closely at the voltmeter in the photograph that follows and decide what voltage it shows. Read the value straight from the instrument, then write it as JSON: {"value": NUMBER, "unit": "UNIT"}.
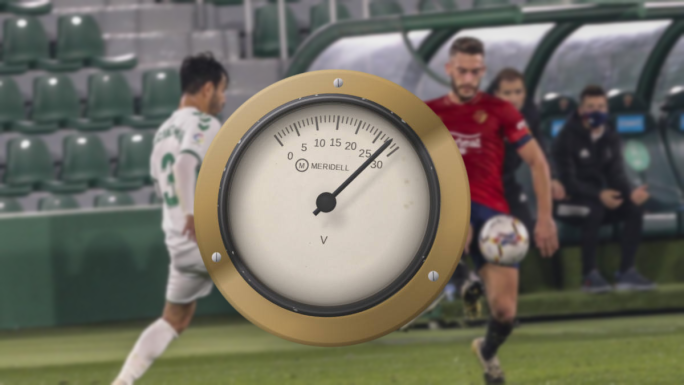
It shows {"value": 28, "unit": "V"}
